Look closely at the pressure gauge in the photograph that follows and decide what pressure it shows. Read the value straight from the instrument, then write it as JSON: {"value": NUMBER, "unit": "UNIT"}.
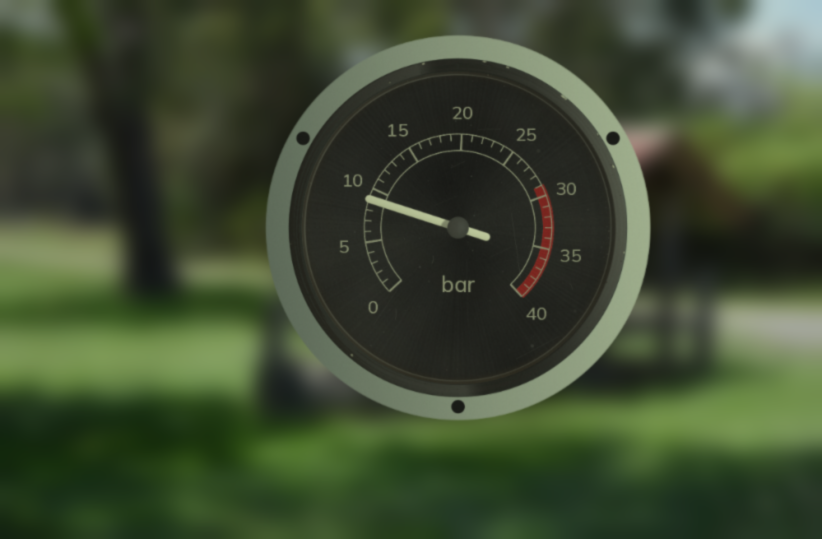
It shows {"value": 9, "unit": "bar"}
